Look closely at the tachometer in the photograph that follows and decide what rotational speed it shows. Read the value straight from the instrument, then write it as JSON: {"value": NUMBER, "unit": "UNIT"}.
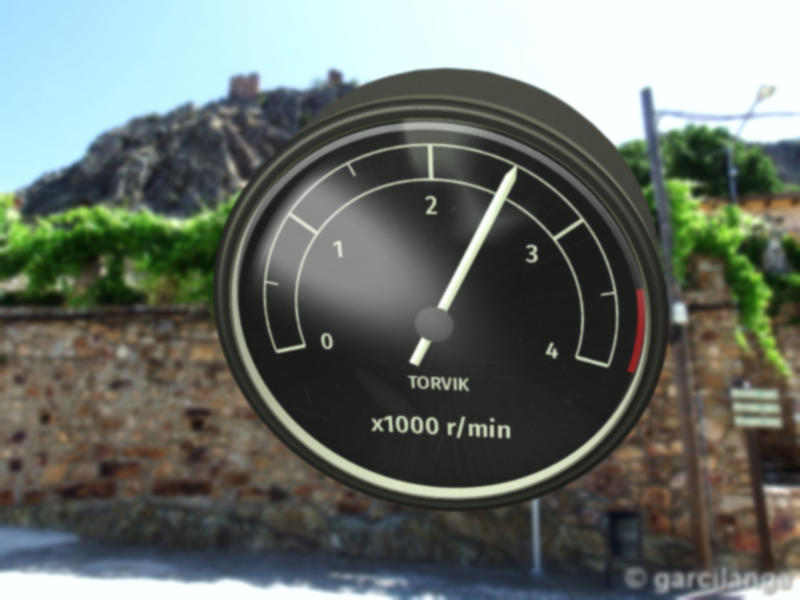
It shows {"value": 2500, "unit": "rpm"}
